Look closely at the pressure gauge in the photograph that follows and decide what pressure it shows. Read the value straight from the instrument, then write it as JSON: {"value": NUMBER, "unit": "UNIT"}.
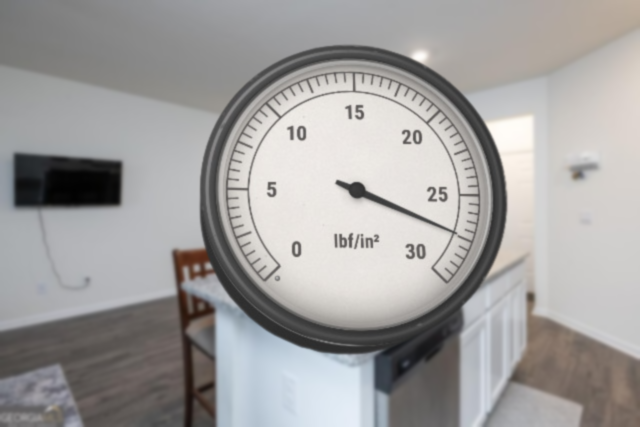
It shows {"value": 27.5, "unit": "psi"}
